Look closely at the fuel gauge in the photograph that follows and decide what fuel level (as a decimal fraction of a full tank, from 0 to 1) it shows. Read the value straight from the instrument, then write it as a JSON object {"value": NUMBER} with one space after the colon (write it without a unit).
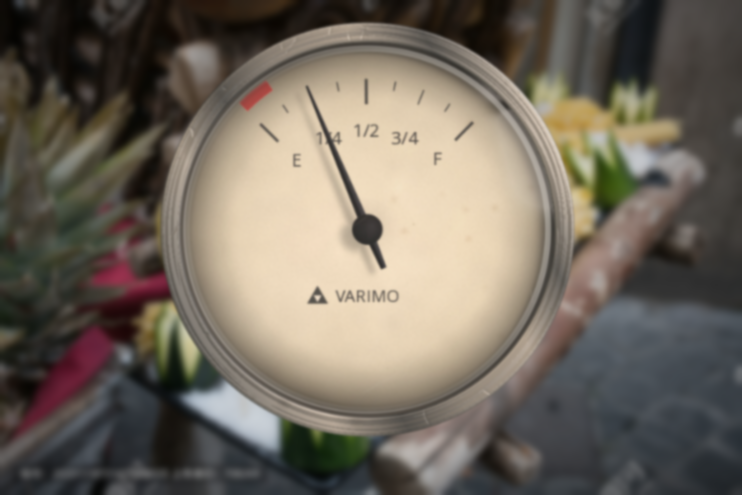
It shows {"value": 0.25}
